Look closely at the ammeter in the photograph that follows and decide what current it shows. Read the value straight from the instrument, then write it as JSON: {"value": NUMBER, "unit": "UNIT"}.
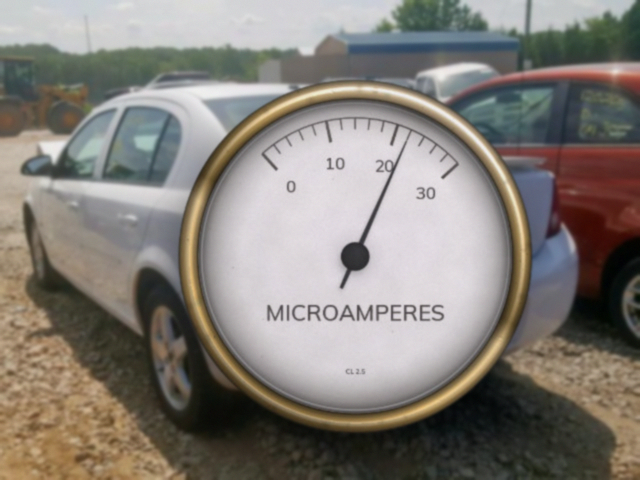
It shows {"value": 22, "unit": "µA"}
